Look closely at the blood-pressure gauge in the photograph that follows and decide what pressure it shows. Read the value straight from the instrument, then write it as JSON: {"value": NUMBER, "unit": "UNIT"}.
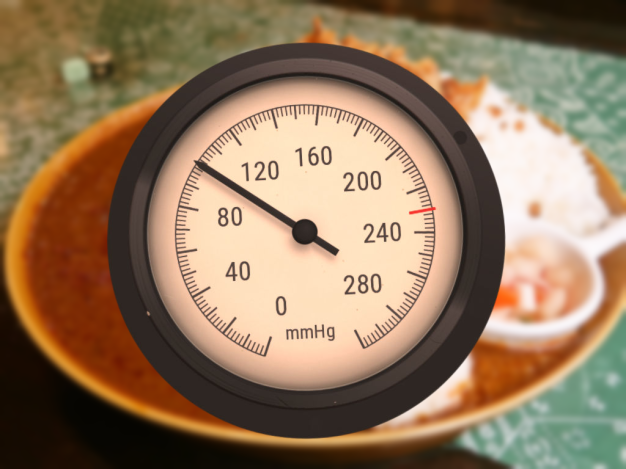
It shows {"value": 100, "unit": "mmHg"}
